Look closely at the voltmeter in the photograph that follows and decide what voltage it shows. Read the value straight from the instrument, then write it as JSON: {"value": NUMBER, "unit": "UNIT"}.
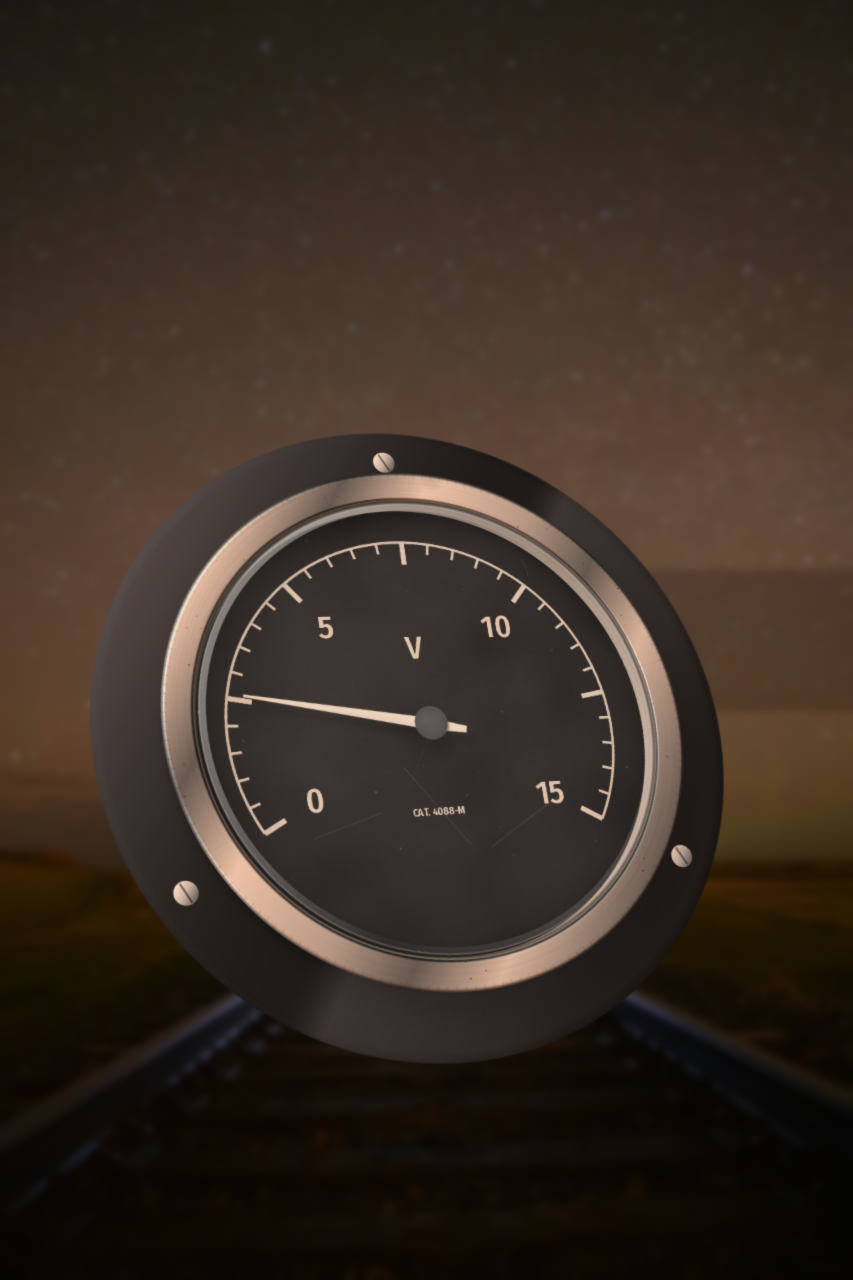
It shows {"value": 2.5, "unit": "V"}
